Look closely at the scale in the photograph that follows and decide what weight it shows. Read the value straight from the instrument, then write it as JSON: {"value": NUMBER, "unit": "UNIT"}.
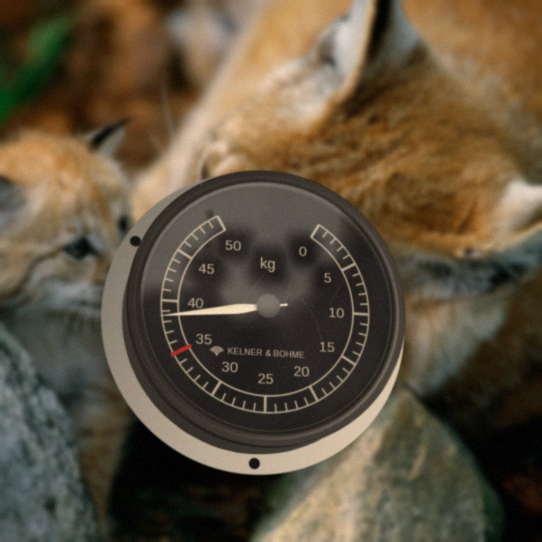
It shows {"value": 38.5, "unit": "kg"}
